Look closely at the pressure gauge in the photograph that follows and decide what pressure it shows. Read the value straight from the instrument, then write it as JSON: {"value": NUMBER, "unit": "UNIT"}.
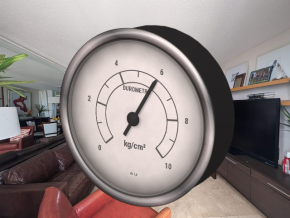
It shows {"value": 6, "unit": "kg/cm²"}
